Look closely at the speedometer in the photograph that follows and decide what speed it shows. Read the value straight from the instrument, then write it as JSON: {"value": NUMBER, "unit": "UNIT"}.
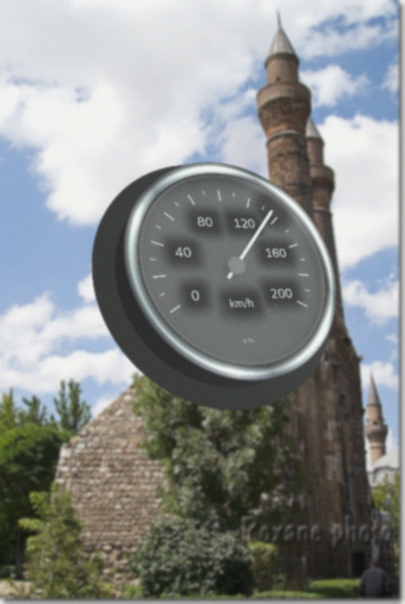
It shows {"value": 135, "unit": "km/h"}
